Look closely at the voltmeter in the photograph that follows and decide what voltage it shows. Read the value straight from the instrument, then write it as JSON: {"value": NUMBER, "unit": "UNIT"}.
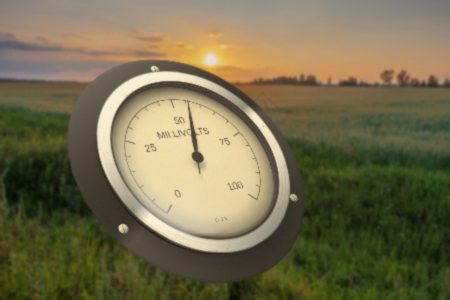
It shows {"value": 55, "unit": "mV"}
